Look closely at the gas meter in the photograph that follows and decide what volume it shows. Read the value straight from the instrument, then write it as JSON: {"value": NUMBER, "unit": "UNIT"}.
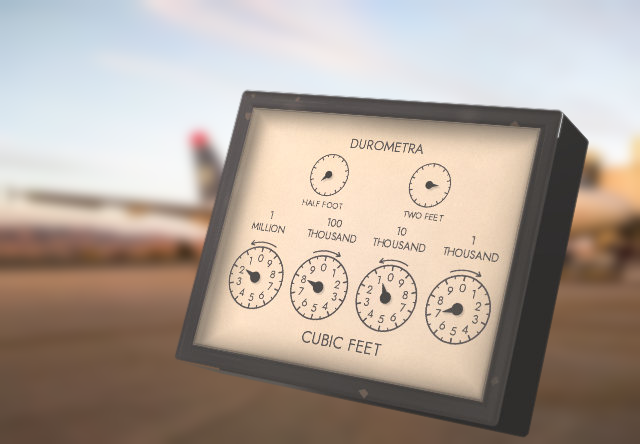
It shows {"value": 180700, "unit": "ft³"}
